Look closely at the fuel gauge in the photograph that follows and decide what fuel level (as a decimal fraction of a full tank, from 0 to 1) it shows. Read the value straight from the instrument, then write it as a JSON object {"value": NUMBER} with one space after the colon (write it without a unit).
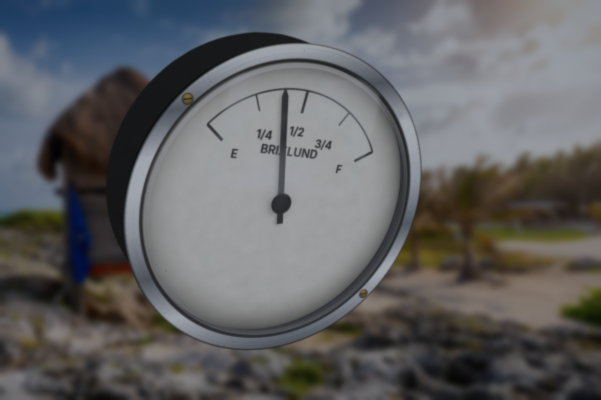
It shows {"value": 0.375}
